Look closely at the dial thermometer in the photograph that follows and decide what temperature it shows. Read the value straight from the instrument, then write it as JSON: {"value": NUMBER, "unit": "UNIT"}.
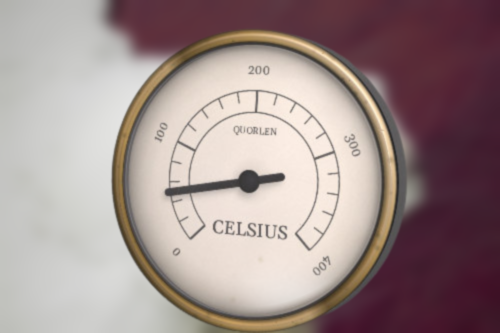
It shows {"value": 50, "unit": "°C"}
